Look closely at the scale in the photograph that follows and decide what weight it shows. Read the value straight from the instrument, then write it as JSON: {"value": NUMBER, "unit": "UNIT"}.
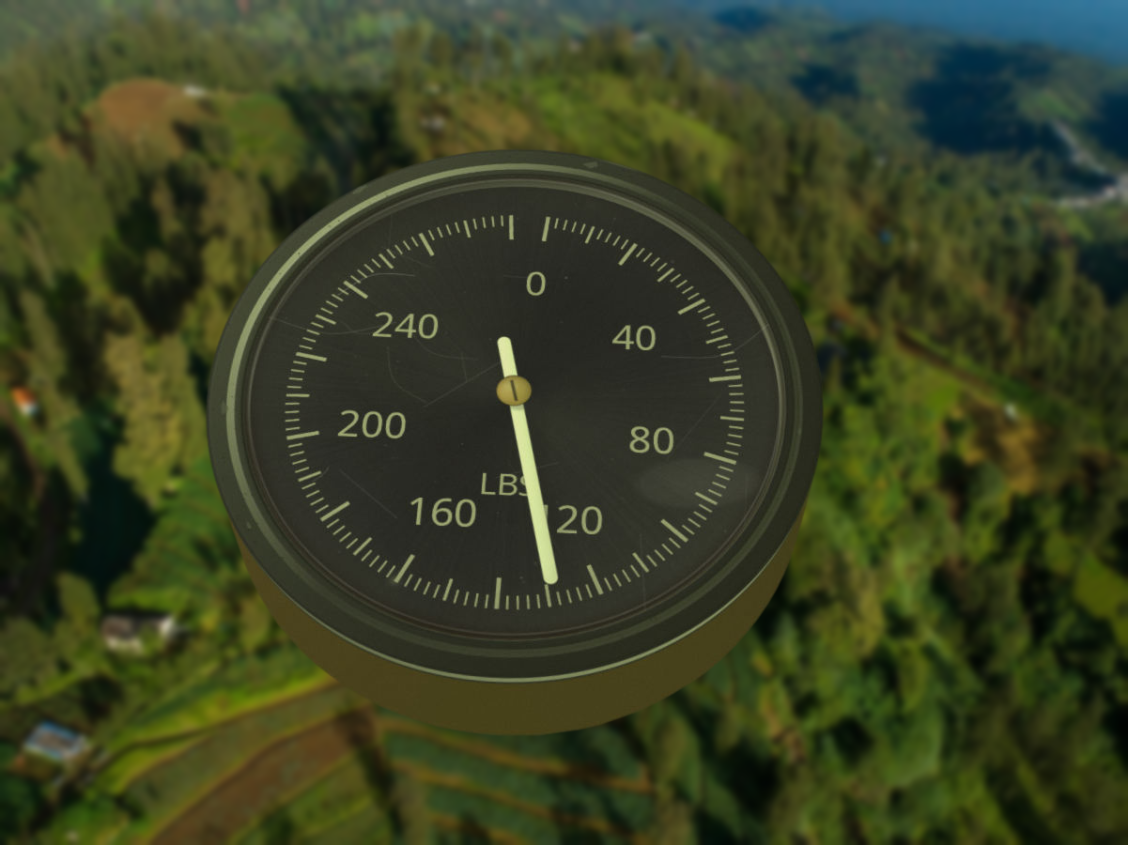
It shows {"value": 129, "unit": "lb"}
